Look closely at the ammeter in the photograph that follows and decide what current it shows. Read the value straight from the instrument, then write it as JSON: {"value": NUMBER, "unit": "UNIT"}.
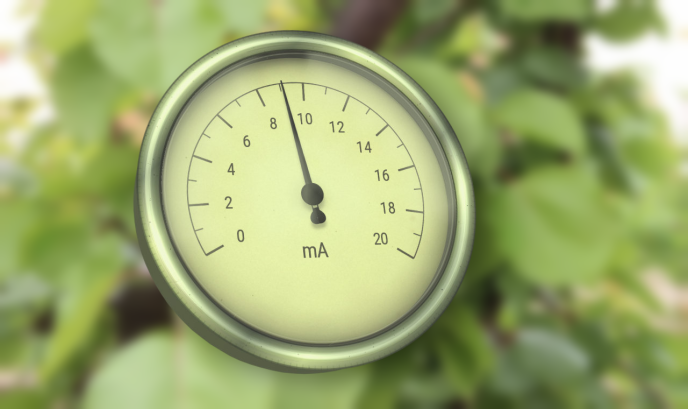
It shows {"value": 9, "unit": "mA"}
